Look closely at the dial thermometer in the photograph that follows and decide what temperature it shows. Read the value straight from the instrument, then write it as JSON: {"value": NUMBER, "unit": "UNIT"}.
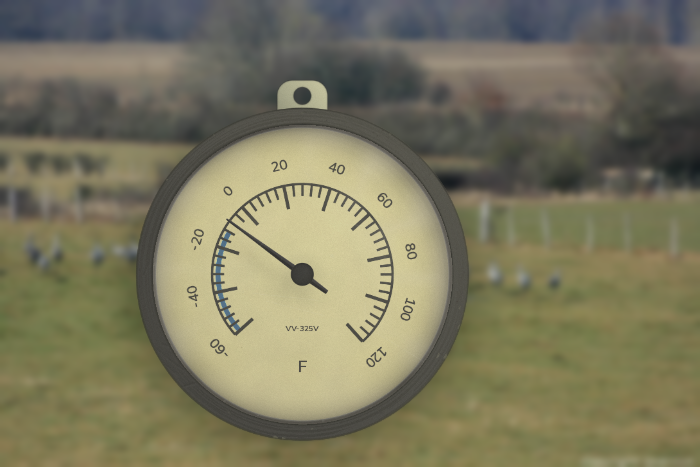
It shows {"value": -8, "unit": "°F"}
